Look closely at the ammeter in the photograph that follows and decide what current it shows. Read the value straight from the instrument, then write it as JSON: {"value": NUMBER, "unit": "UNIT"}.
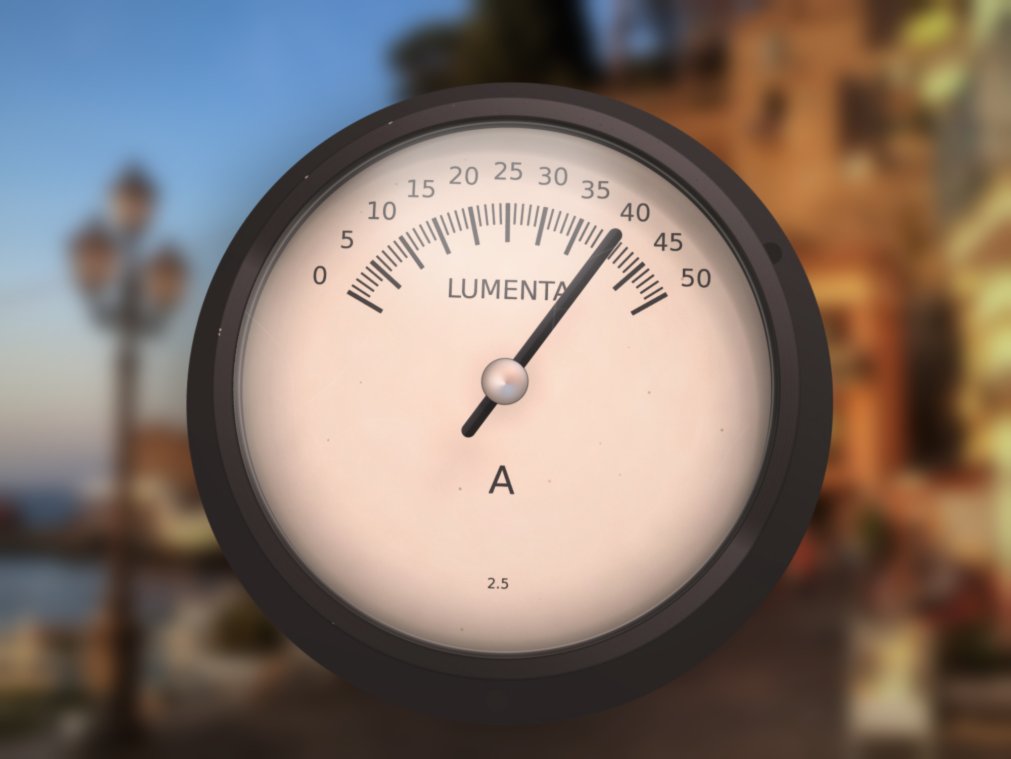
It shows {"value": 40, "unit": "A"}
